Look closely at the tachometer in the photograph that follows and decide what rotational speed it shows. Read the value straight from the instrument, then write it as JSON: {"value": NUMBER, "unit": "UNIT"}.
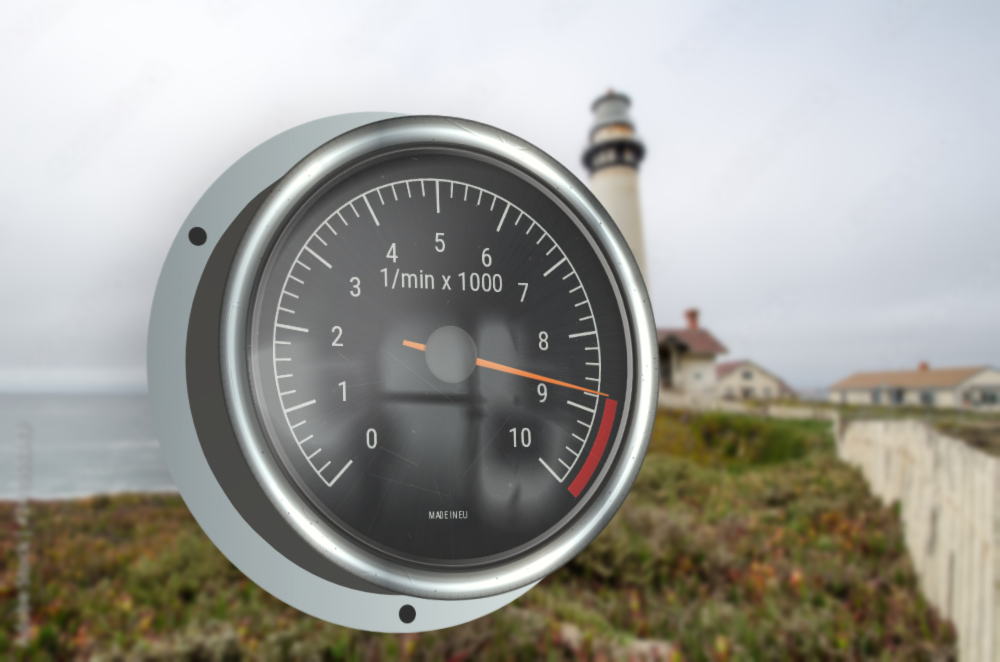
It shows {"value": 8800, "unit": "rpm"}
